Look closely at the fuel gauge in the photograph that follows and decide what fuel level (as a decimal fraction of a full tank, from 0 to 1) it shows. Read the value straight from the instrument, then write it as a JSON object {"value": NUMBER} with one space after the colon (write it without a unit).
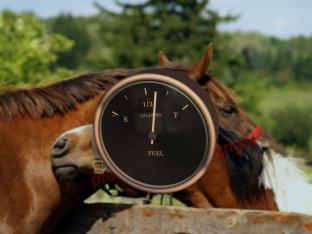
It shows {"value": 0.625}
